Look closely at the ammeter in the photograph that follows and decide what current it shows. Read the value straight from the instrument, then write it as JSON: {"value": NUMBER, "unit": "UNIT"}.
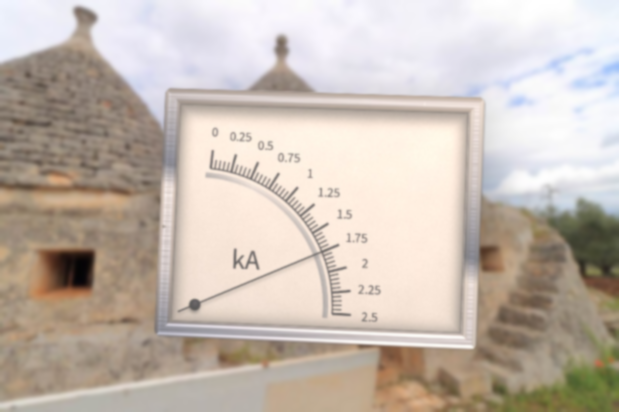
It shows {"value": 1.75, "unit": "kA"}
